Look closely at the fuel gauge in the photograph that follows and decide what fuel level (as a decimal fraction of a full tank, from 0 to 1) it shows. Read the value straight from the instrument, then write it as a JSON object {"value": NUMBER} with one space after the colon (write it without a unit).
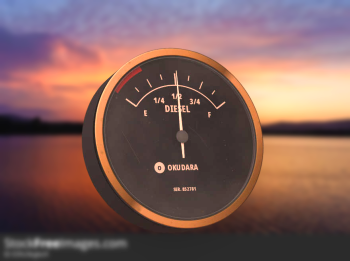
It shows {"value": 0.5}
